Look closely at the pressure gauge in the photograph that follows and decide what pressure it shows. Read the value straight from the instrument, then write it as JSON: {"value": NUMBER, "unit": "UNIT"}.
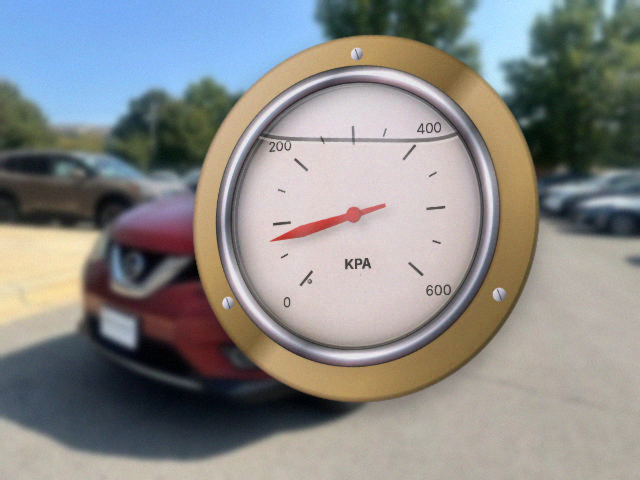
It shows {"value": 75, "unit": "kPa"}
